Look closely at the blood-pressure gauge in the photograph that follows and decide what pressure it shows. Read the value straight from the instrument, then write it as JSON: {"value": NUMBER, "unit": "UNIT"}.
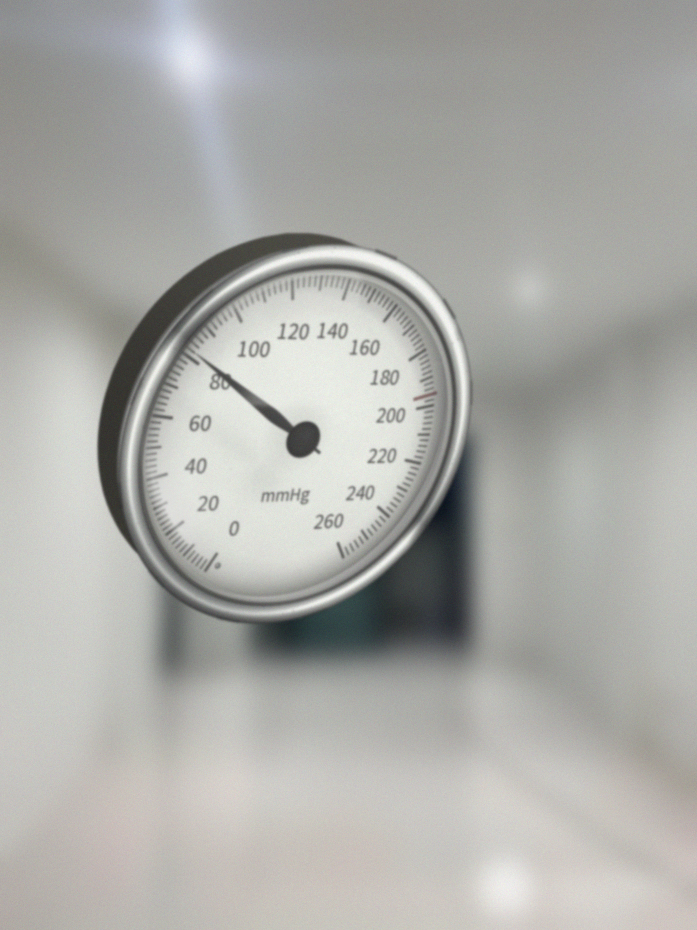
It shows {"value": 82, "unit": "mmHg"}
